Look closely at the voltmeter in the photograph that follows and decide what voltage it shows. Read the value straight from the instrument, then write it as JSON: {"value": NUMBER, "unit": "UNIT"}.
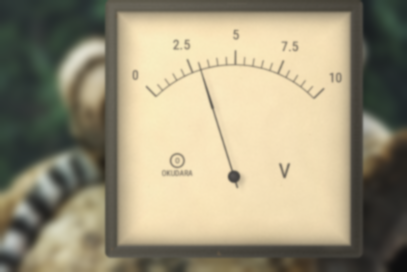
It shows {"value": 3, "unit": "V"}
